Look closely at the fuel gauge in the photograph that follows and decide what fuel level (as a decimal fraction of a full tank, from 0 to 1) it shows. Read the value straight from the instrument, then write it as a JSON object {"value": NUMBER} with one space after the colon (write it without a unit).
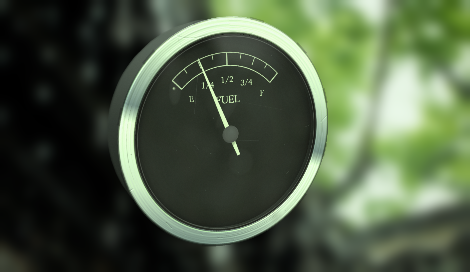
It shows {"value": 0.25}
